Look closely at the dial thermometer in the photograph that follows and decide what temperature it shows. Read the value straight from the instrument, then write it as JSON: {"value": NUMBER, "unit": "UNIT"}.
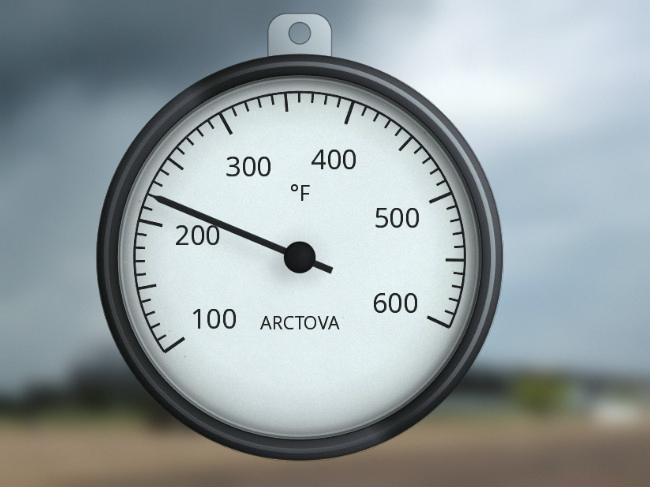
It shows {"value": 220, "unit": "°F"}
